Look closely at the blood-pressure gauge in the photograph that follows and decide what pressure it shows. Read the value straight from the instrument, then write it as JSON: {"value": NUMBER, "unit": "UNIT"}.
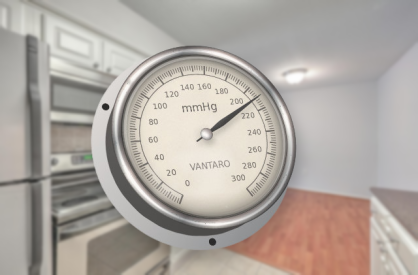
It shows {"value": 210, "unit": "mmHg"}
